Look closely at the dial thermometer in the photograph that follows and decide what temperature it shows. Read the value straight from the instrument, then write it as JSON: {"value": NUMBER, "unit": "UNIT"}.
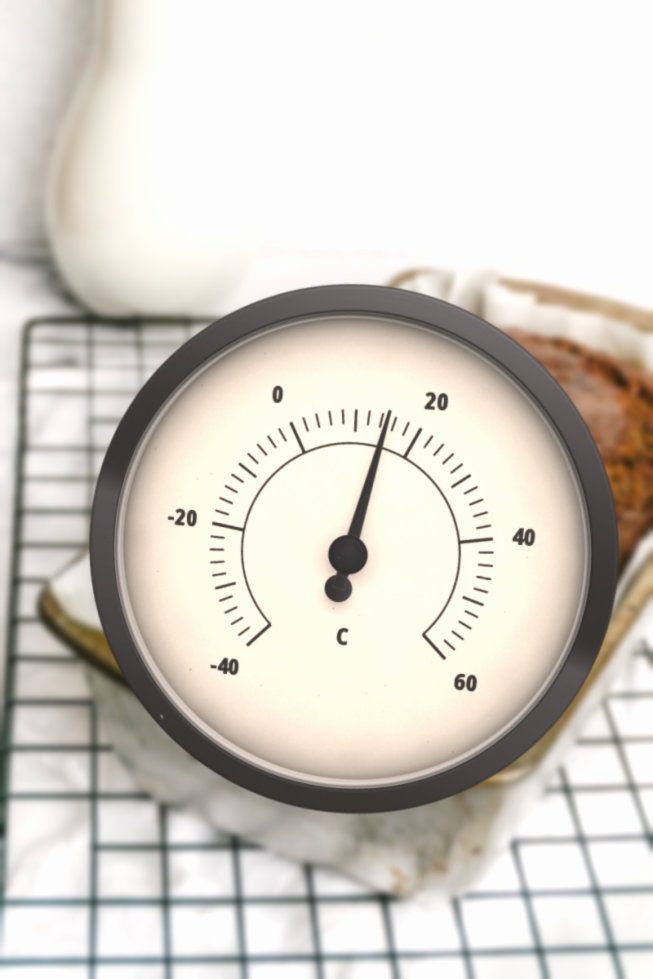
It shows {"value": 15, "unit": "°C"}
